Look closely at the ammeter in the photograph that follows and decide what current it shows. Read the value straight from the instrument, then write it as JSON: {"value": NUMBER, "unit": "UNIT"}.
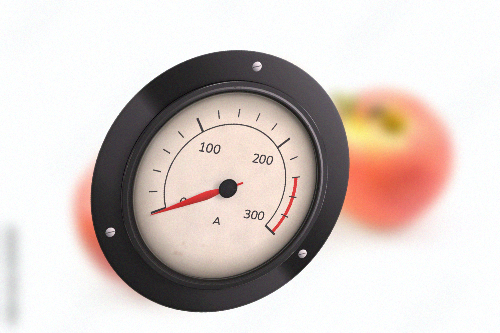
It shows {"value": 0, "unit": "A"}
